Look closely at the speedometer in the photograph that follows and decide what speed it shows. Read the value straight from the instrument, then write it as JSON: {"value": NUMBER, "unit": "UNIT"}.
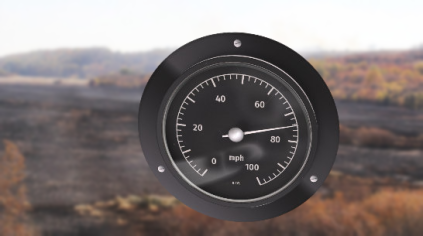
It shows {"value": 74, "unit": "mph"}
